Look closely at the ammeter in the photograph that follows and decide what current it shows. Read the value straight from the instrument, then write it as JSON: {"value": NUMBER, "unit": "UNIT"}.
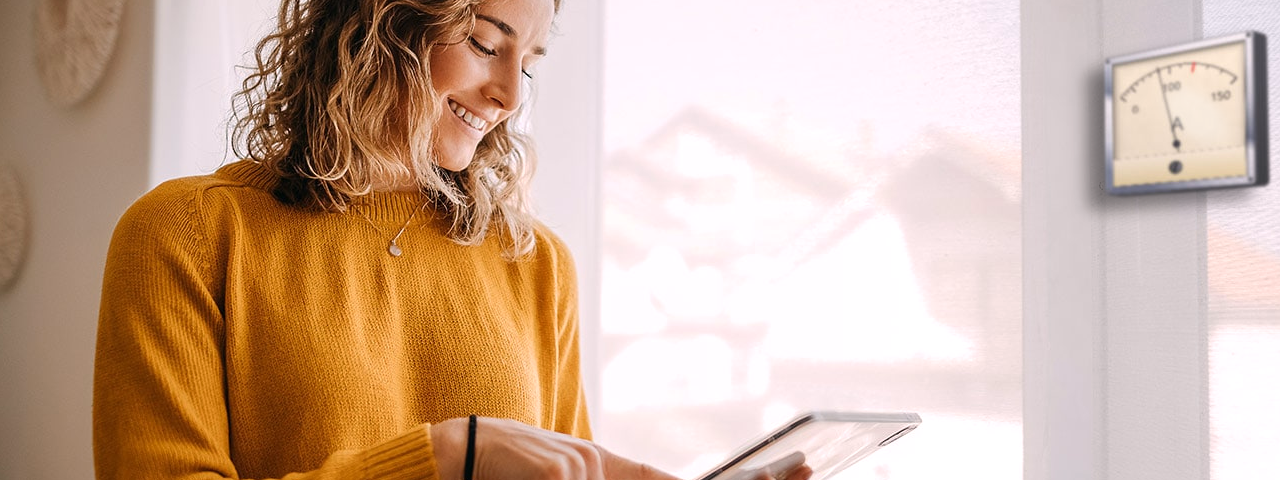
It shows {"value": 90, "unit": "A"}
